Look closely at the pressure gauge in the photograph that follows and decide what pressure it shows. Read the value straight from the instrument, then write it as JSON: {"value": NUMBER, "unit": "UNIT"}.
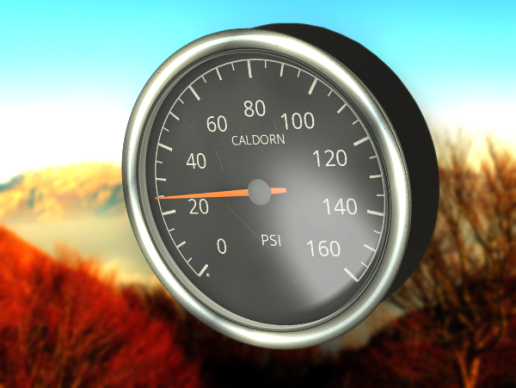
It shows {"value": 25, "unit": "psi"}
